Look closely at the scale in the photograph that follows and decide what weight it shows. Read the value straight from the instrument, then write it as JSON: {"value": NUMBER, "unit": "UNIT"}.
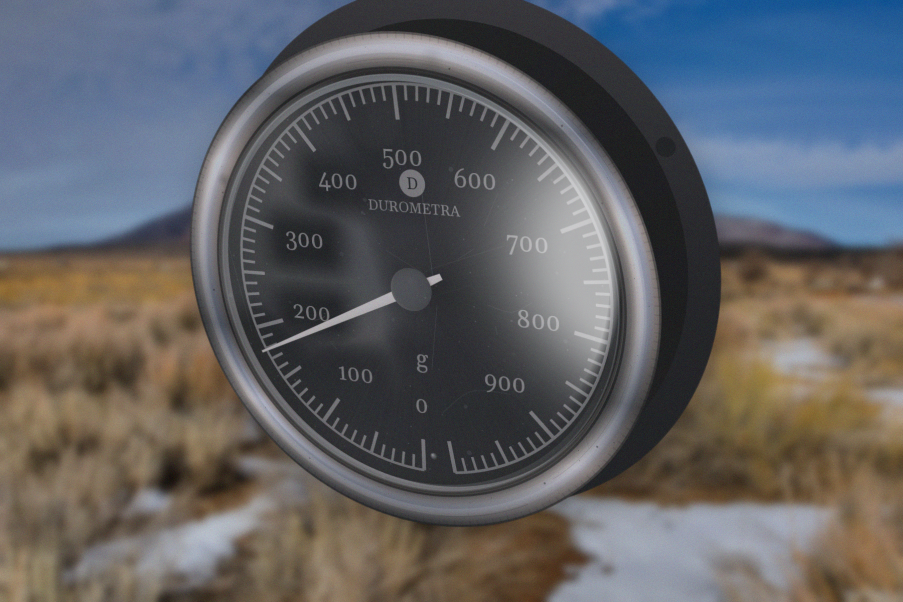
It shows {"value": 180, "unit": "g"}
